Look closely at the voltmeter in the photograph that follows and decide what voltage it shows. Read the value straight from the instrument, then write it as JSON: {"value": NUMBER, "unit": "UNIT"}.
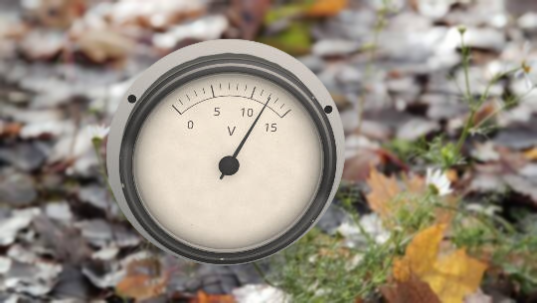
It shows {"value": 12, "unit": "V"}
